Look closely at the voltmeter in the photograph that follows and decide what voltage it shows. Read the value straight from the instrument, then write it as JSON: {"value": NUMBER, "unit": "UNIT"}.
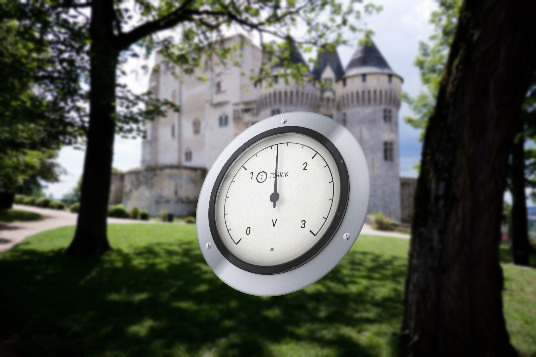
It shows {"value": 1.5, "unit": "V"}
